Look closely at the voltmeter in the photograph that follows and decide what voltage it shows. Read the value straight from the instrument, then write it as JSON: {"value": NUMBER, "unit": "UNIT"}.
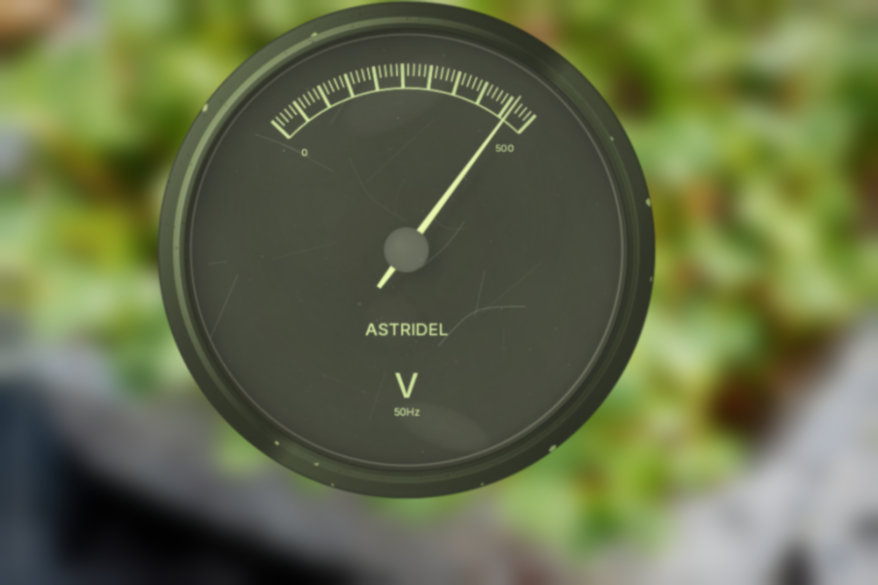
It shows {"value": 460, "unit": "V"}
